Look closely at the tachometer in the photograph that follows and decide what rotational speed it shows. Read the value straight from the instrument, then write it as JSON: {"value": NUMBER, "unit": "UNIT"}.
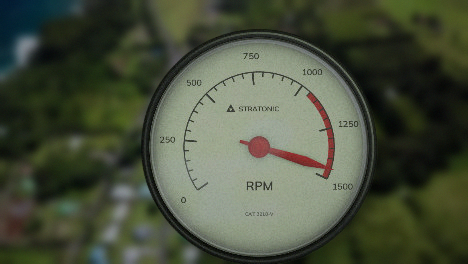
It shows {"value": 1450, "unit": "rpm"}
